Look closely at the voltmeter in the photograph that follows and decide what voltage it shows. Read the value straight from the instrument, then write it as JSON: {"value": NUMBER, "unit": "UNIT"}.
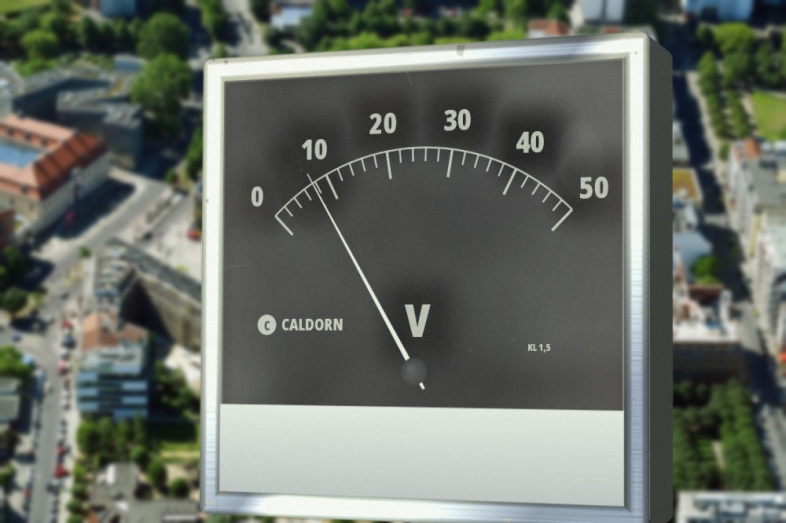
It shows {"value": 8, "unit": "V"}
